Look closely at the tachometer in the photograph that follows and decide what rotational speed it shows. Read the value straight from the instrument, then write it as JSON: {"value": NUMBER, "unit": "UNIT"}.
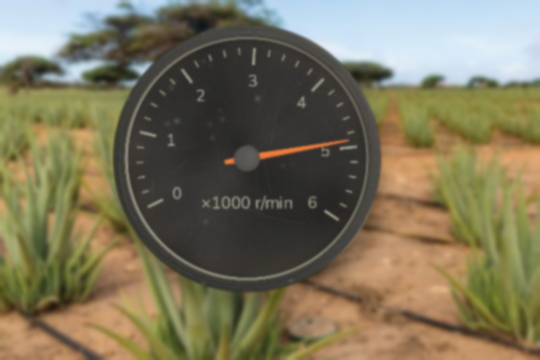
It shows {"value": 4900, "unit": "rpm"}
